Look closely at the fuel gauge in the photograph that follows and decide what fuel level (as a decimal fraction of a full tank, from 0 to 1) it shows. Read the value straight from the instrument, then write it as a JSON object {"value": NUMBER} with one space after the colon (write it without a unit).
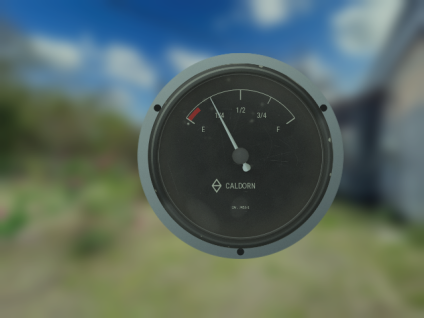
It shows {"value": 0.25}
